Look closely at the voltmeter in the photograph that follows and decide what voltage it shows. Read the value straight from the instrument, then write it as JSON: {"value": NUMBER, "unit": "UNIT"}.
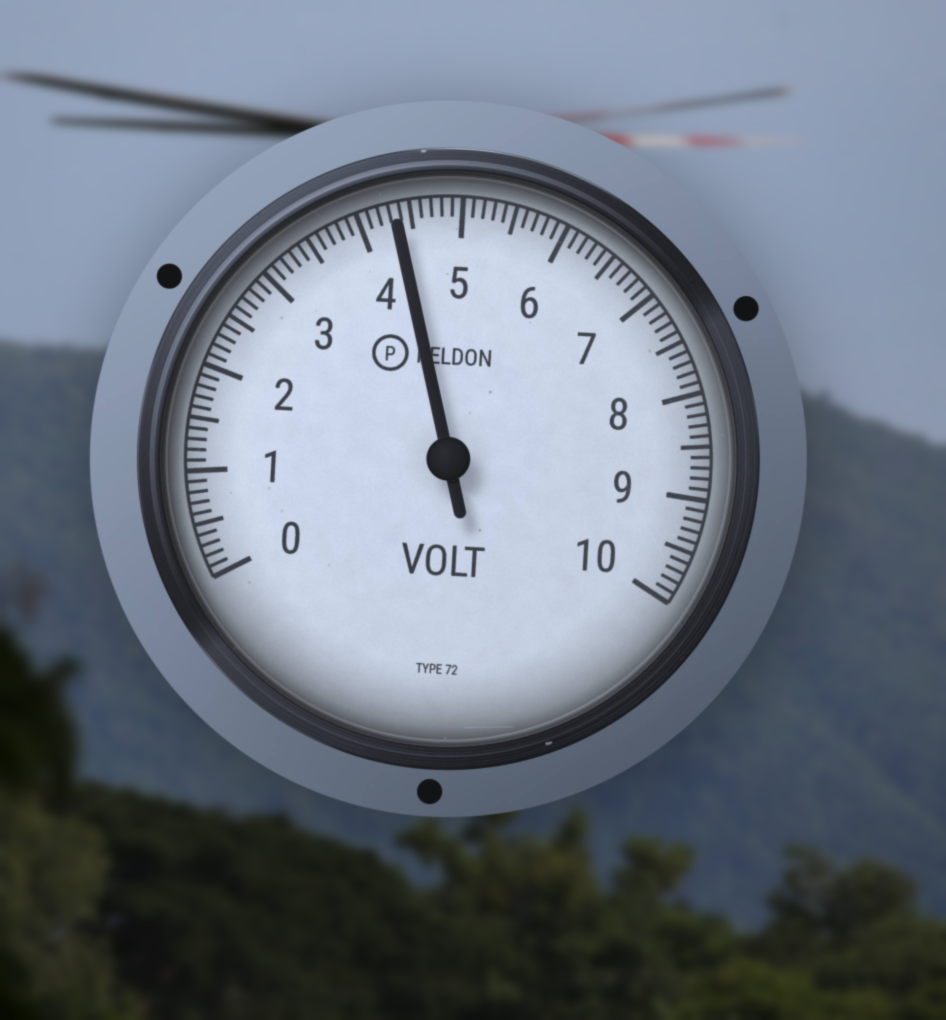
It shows {"value": 4.35, "unit": "V"}
